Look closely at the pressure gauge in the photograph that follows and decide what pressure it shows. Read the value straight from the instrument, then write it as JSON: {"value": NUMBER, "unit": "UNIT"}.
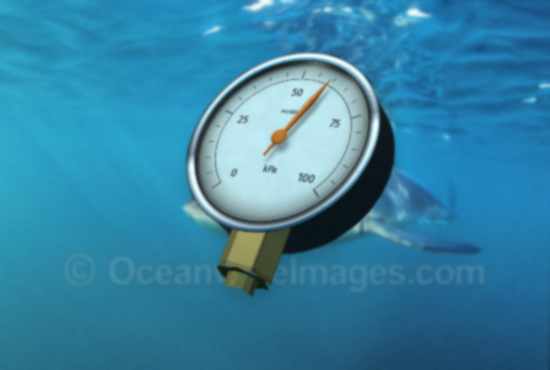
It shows {"value": 60, "unit": "kPa"}
